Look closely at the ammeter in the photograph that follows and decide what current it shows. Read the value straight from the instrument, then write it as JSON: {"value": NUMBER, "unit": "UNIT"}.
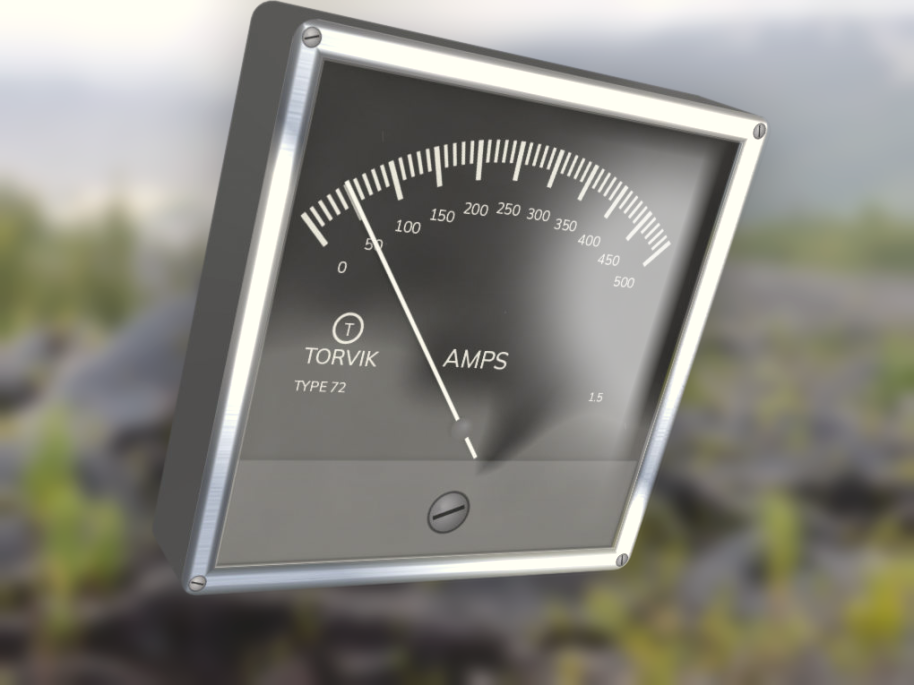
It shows {"value": 50, "unit": "A"}
